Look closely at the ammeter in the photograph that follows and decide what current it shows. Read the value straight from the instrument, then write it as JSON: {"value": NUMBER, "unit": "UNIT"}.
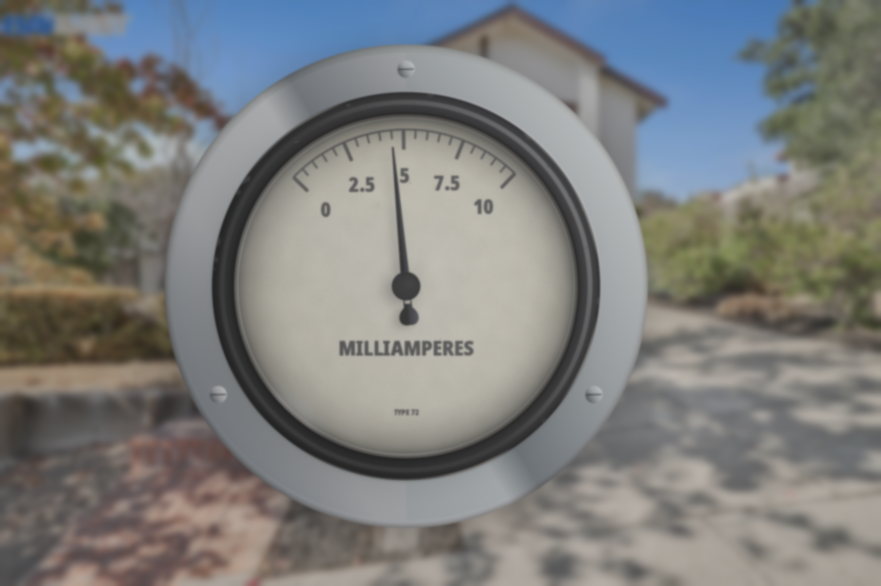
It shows {"value": 4.5, "unit": "mA"}
